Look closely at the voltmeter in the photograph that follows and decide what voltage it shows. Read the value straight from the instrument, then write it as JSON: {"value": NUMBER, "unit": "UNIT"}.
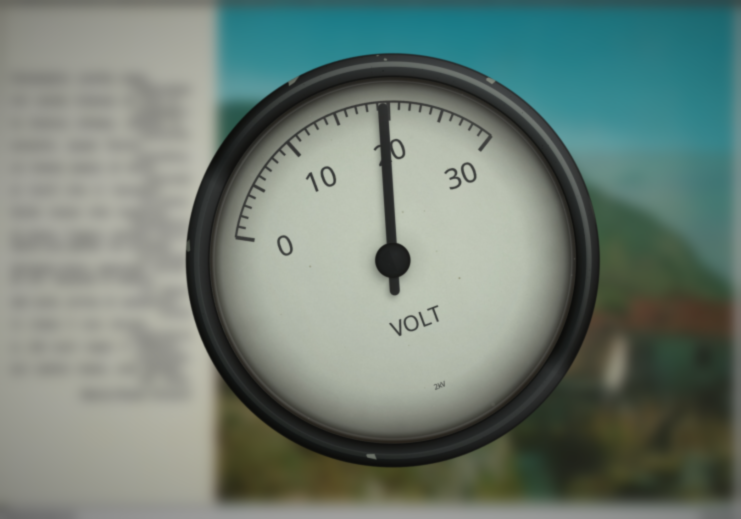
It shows {"value": 19.5, "unit": "V"}
